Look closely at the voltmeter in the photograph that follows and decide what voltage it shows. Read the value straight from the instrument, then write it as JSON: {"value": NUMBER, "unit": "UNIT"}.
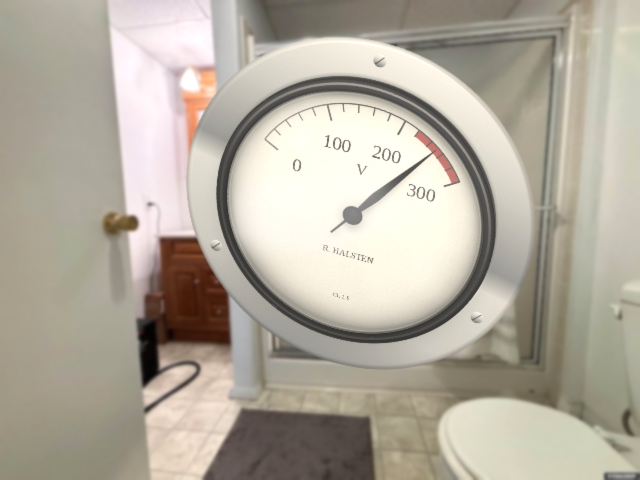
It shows {"value": 250, "unit": "V"}
